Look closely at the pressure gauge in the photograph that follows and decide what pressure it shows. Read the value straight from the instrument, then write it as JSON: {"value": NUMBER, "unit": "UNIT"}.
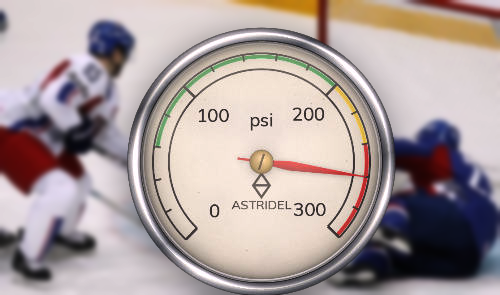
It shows {"value": 260, "unit": "psi"}
